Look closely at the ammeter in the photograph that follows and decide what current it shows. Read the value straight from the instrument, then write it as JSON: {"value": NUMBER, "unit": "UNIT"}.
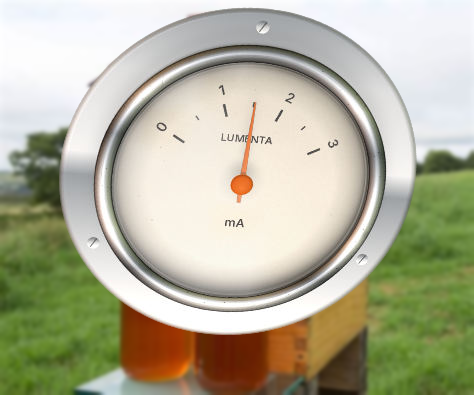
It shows {"value": 1.5, "unit": "mA"}
